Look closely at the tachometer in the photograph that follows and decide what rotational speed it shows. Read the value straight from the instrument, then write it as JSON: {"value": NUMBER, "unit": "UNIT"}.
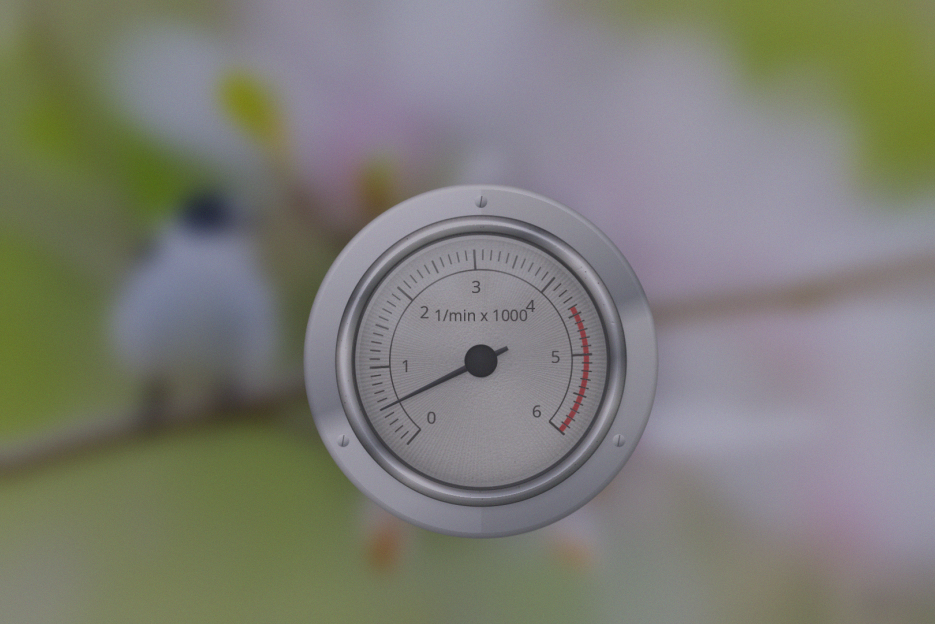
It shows {"value": 500, "unit": "rpm"}
